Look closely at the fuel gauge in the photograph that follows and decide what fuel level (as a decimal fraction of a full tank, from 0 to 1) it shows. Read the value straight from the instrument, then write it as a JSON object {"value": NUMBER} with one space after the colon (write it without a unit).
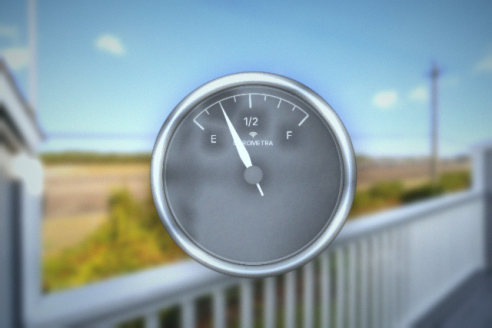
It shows {"value": 0.25}
